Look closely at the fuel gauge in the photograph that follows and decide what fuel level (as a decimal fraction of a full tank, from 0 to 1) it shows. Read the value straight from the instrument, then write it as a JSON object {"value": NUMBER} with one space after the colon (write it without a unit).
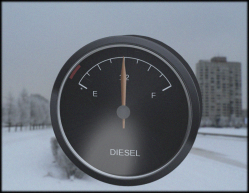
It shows {"value": 0.5}
